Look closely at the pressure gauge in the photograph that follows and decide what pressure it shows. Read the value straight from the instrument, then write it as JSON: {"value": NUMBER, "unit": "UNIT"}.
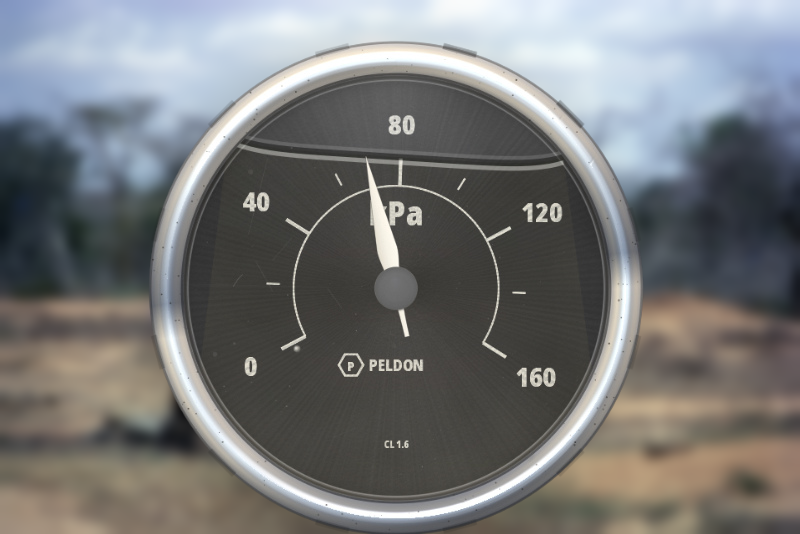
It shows {"value": 70, "unit": "kPa"}
